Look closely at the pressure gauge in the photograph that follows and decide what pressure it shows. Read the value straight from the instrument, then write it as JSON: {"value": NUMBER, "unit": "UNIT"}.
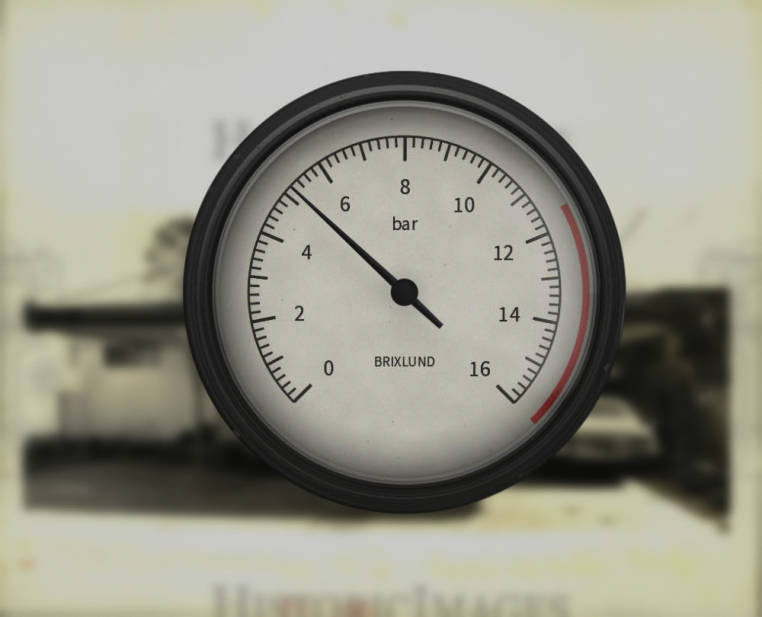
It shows {"value": 5.2, "unit": "bar"}
